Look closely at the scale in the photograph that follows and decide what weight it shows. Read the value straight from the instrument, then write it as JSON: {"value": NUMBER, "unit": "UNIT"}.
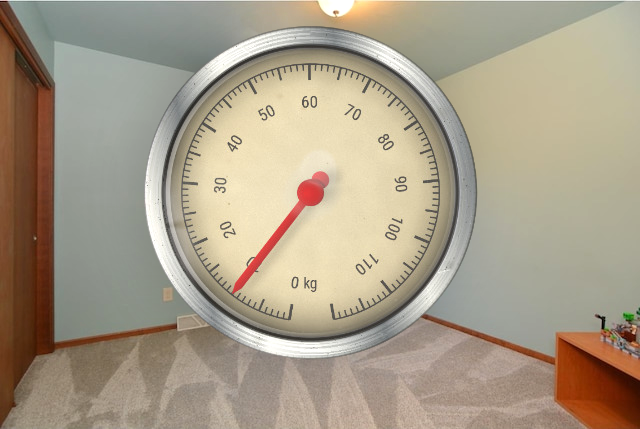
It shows {"value": 10, "unit": "kg"}
